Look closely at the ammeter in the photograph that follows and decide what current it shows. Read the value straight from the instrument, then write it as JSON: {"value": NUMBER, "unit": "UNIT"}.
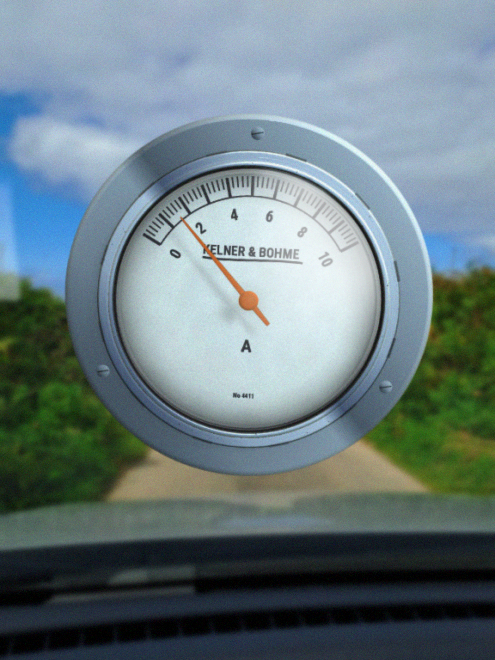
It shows {"value": 1.6, "unit": "A"}
